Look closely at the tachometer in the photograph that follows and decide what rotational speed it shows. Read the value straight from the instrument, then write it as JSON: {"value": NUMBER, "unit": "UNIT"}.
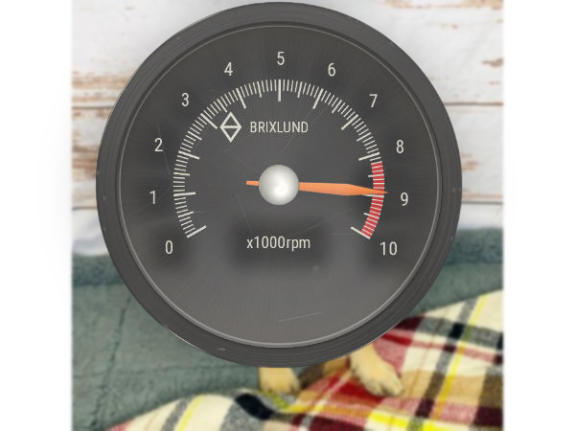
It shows {"value": 8900, "unit": "rpm"}
